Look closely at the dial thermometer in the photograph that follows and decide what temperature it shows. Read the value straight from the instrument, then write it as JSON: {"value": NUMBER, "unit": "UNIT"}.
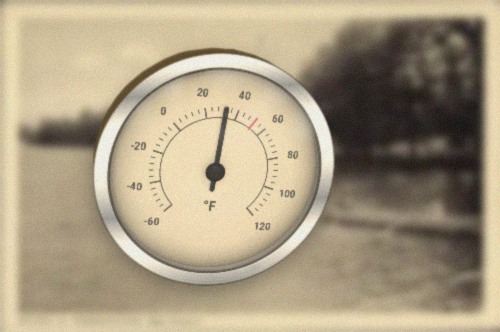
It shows {"value": 32, "unit": "°F"}
